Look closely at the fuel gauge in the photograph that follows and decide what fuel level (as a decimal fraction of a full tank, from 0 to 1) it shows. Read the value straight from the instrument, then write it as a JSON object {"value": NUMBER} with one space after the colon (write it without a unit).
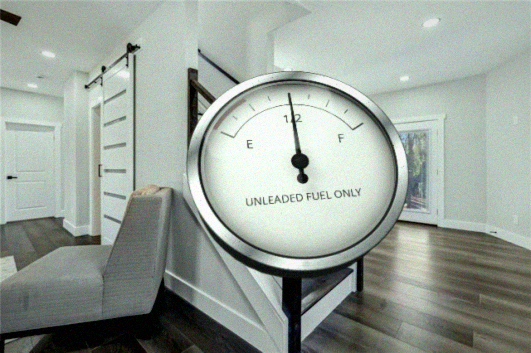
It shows {"value": 0.5}
